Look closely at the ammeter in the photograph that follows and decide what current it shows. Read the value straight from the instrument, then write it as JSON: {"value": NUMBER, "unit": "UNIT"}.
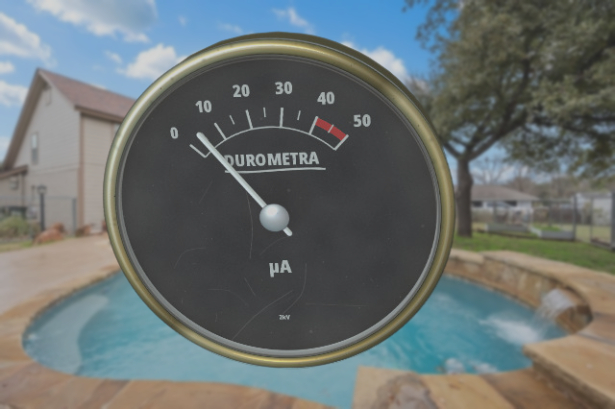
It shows {"value": 5, "unit": "µA"}
